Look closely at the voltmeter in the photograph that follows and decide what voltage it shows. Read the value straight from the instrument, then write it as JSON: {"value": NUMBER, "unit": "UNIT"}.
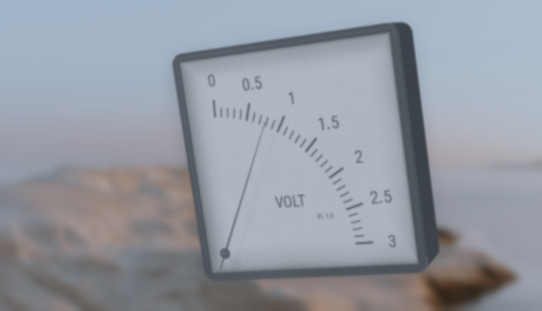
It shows {"value": 0.8, "unit": "V"}
